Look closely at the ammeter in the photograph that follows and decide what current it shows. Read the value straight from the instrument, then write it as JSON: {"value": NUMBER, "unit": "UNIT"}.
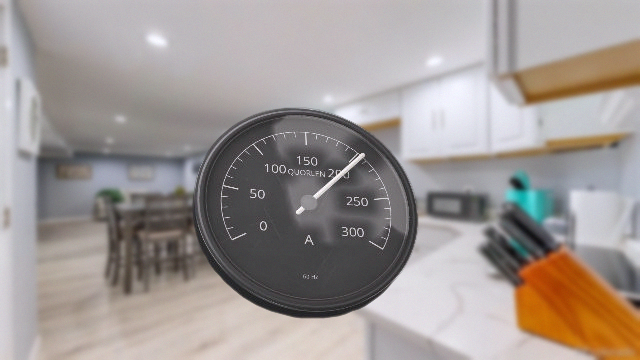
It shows {"value": 205, "unit": "A"}
